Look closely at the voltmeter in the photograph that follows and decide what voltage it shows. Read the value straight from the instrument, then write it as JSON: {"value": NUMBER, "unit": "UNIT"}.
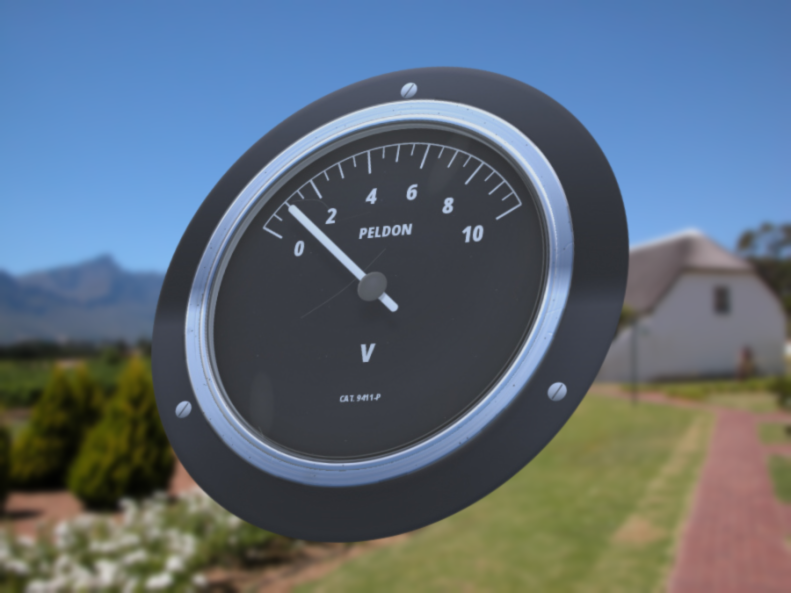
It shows {"value": 1, "unit": "V"}
